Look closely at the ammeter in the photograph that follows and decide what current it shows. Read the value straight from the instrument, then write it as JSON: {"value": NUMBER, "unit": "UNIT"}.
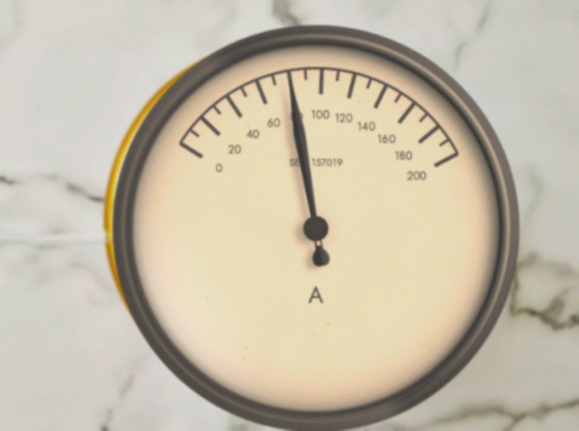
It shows {"value": 80, "unit": "A"}
